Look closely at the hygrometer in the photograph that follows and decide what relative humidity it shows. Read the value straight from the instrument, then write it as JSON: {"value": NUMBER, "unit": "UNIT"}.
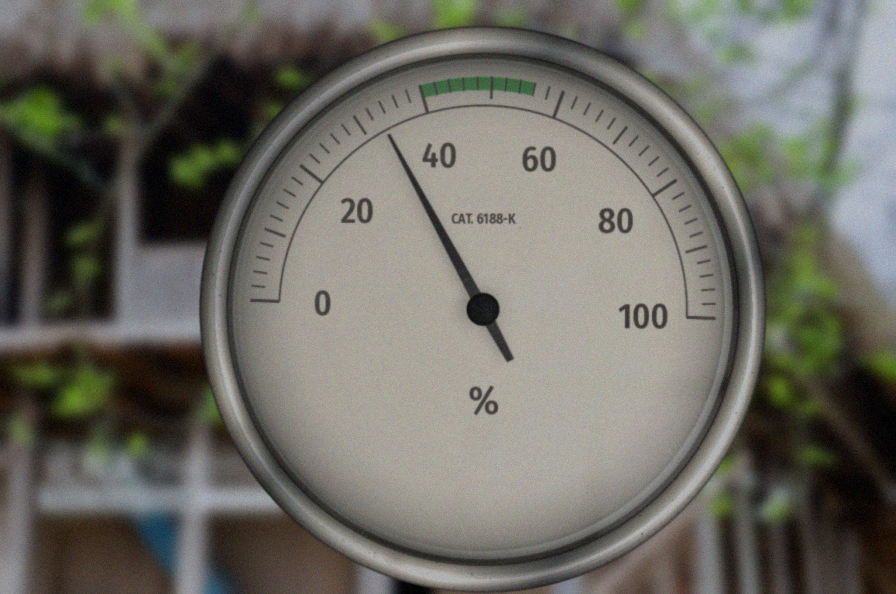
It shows {"value": 33, "unit": "%"}
